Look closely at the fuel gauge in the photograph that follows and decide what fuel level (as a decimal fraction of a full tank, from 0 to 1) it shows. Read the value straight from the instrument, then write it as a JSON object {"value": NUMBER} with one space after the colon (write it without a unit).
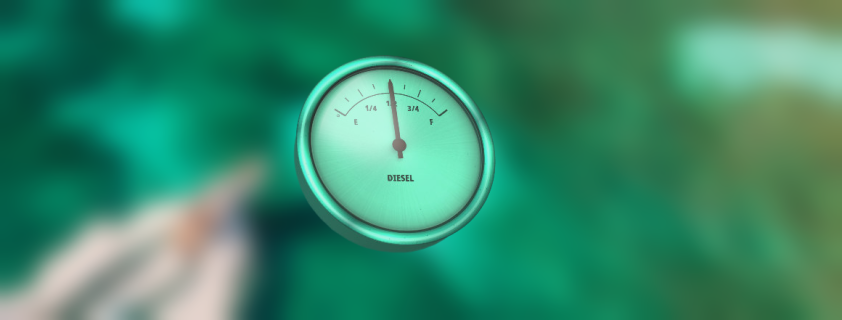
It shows {"value": 0.5}
